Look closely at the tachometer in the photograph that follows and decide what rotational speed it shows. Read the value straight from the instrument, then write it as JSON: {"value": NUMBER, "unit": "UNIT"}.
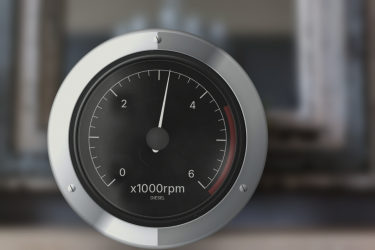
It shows {"value": 3200, "unit": "rpm"}
